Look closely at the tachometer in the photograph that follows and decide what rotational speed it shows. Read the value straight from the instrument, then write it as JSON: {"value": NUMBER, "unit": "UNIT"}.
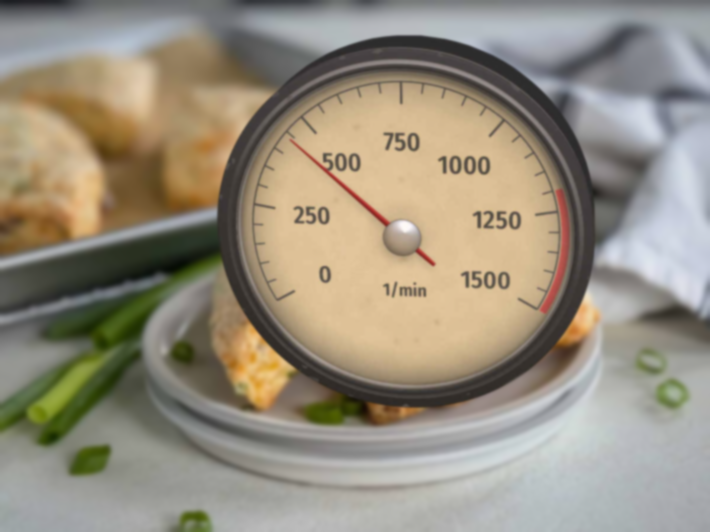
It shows {"value": 450, "unit": "rpm"}
